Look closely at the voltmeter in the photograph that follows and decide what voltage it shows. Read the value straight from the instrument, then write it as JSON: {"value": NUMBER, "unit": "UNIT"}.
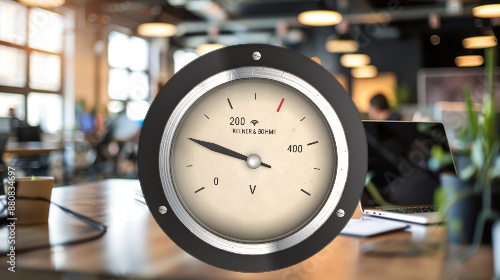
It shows {"value": 100, "unit": "V"}
